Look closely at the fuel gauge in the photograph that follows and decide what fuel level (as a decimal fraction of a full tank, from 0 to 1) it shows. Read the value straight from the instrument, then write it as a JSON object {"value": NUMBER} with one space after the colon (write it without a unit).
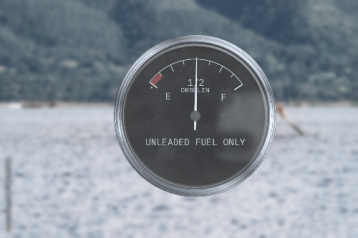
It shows {"value": 0.5}
